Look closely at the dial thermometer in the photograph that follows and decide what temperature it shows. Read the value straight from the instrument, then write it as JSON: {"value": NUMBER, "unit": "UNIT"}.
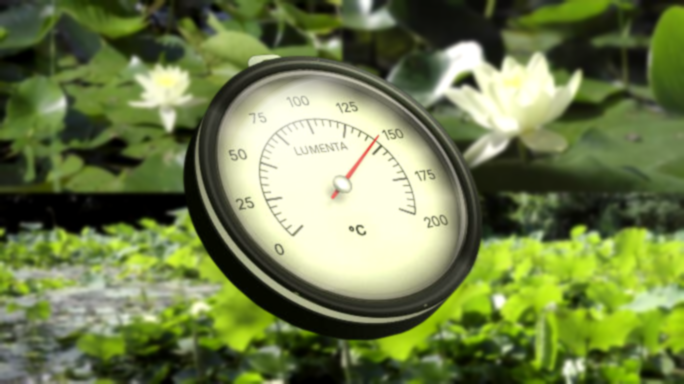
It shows {"value": 145, "unit": "°C"}
